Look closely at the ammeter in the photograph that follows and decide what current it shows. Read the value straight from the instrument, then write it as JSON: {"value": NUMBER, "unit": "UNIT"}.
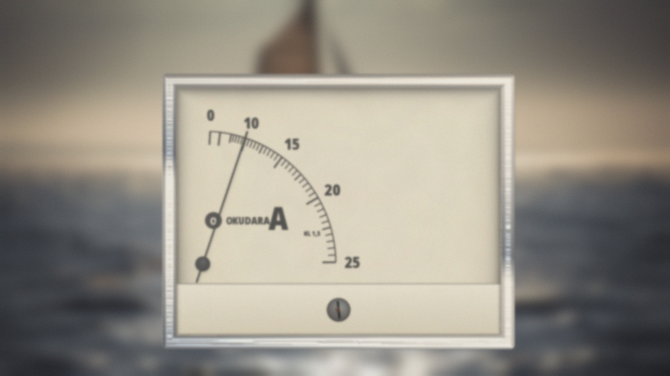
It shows {"value": 10, "unit": "A"}
